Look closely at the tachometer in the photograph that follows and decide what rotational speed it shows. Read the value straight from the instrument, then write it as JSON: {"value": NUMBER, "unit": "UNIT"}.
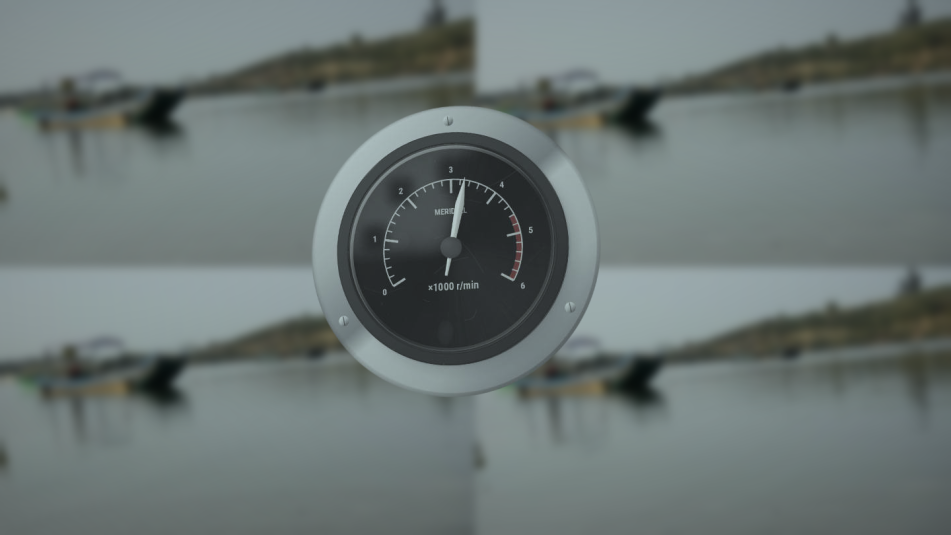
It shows {"value": 3300, "unit": "rpm"}
